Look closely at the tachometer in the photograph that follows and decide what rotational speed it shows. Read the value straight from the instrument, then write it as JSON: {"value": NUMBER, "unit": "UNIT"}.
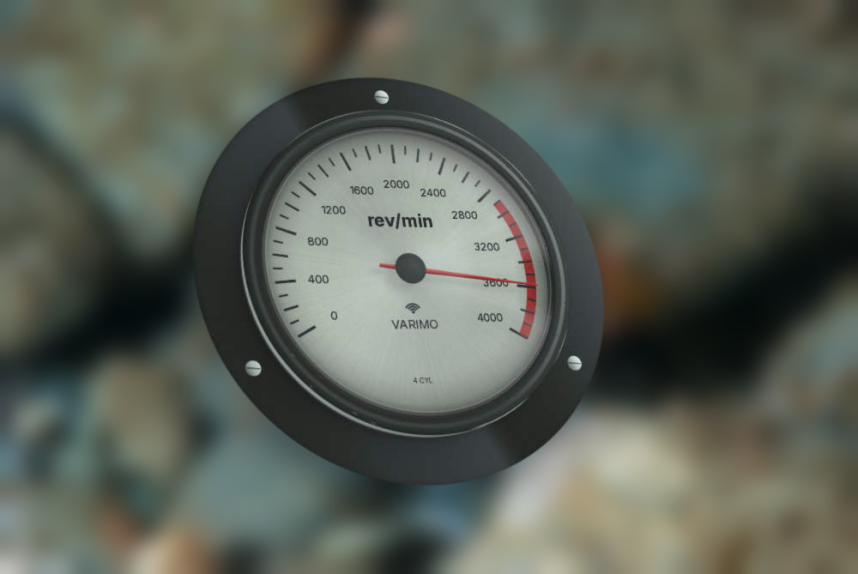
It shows {"value": 3600, "unit": "rpm"}
